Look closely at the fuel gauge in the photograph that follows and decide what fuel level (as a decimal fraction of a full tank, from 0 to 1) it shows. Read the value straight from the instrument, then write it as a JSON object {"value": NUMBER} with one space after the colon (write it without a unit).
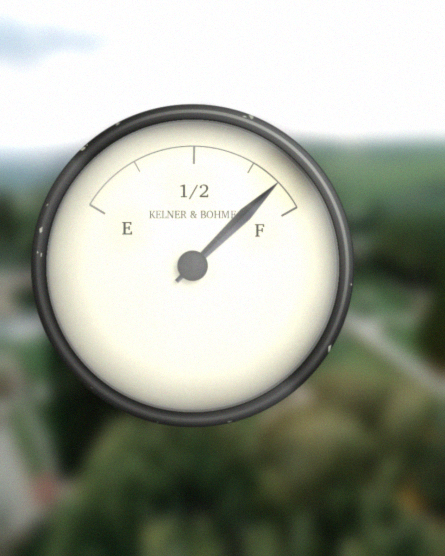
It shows {"value": 0.875}
